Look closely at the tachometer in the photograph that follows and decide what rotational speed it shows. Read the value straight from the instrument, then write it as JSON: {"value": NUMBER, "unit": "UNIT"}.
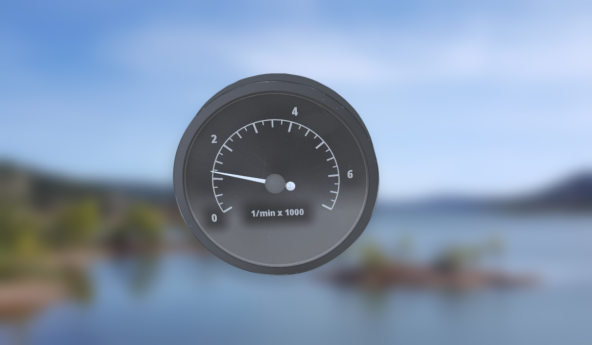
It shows {"value": 1250, "unit": "rpm"}
